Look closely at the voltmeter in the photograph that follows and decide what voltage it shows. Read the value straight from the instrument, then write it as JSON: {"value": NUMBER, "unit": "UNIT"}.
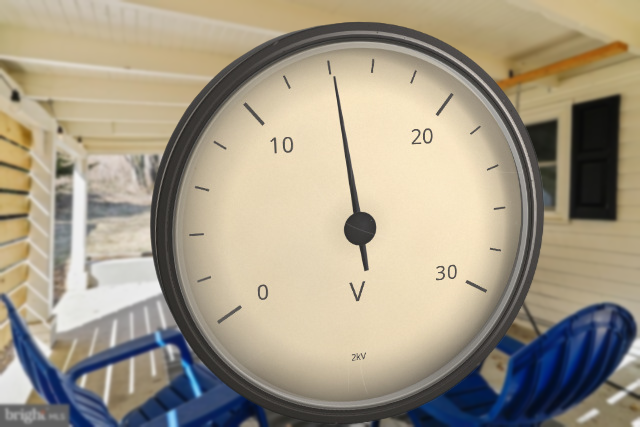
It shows {"value": 14, "unit": "V"}
